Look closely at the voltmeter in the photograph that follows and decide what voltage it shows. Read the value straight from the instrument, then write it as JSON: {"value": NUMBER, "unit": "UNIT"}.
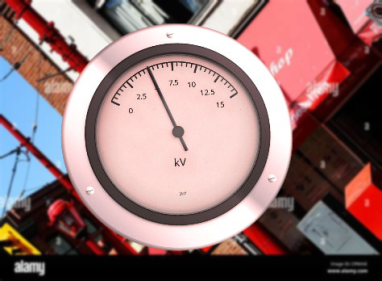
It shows {"value": 5, "unit": "kV"}
